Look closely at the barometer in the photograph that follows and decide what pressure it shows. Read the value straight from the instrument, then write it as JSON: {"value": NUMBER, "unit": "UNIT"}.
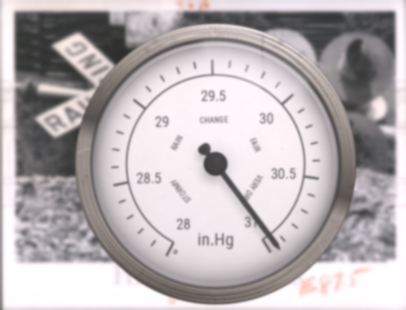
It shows {"value": 30.95, "unit": "inHg"}
